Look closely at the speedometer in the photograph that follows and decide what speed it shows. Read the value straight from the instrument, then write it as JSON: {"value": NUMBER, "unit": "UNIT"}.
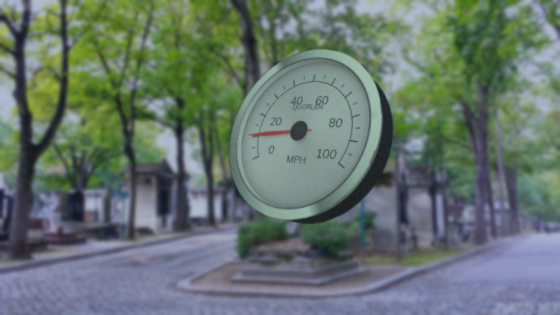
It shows {"value": 10, "unit": "mph"}
